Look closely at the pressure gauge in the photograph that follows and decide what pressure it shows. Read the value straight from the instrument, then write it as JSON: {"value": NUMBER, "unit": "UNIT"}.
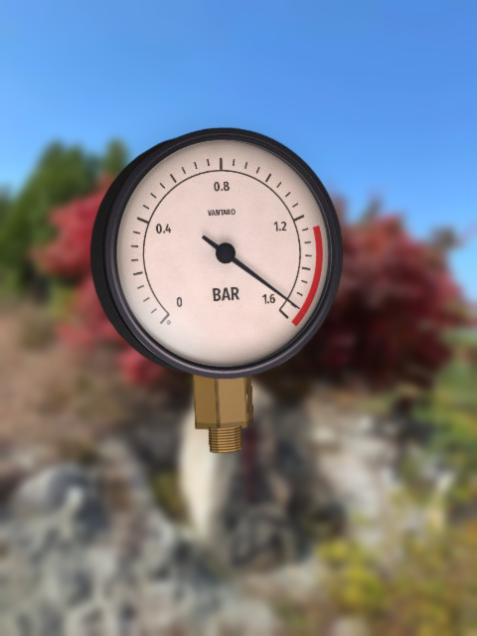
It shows {"value": 1.55, "unit": "bar"}
